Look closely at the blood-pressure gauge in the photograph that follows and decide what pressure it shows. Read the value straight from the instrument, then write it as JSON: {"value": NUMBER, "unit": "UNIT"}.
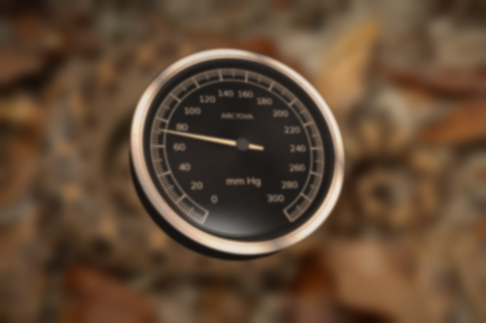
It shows {"value": 70, "unit": "mmHg"}
